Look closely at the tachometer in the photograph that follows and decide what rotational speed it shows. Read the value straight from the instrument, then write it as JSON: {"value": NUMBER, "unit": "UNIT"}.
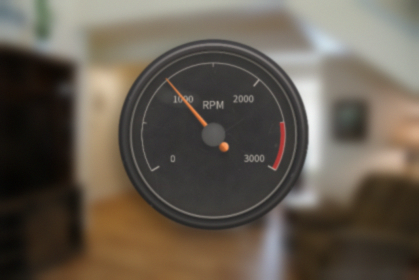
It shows {"value": 1000, "unit": "rpm"}
